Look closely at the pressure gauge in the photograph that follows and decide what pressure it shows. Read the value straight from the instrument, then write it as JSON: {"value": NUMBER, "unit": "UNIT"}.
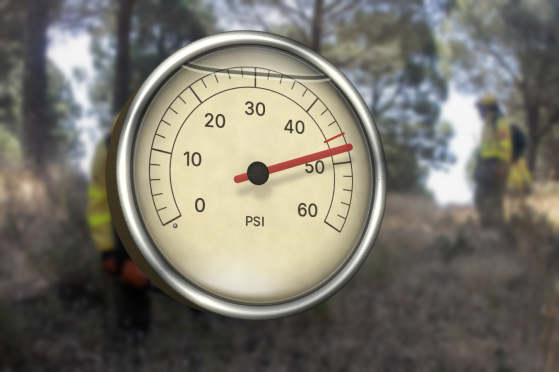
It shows {"value": 48, "unit": "psi"}
